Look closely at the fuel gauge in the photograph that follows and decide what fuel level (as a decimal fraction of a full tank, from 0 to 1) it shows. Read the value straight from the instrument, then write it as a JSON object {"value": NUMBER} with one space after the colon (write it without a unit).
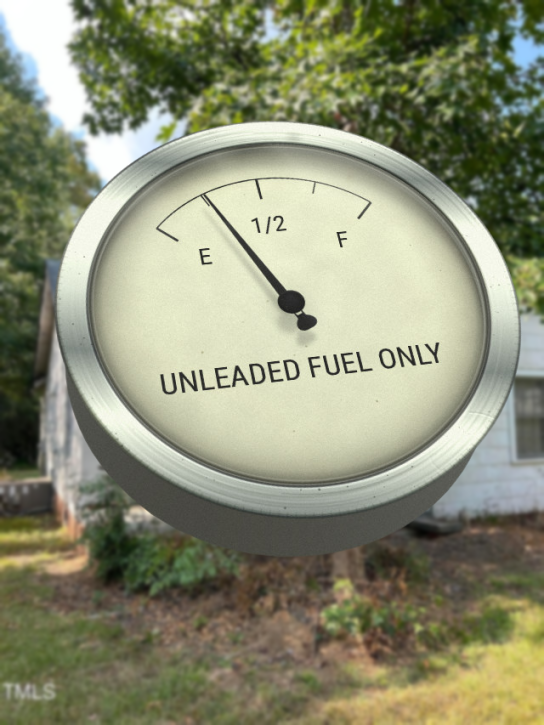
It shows {"value": 0.25}
